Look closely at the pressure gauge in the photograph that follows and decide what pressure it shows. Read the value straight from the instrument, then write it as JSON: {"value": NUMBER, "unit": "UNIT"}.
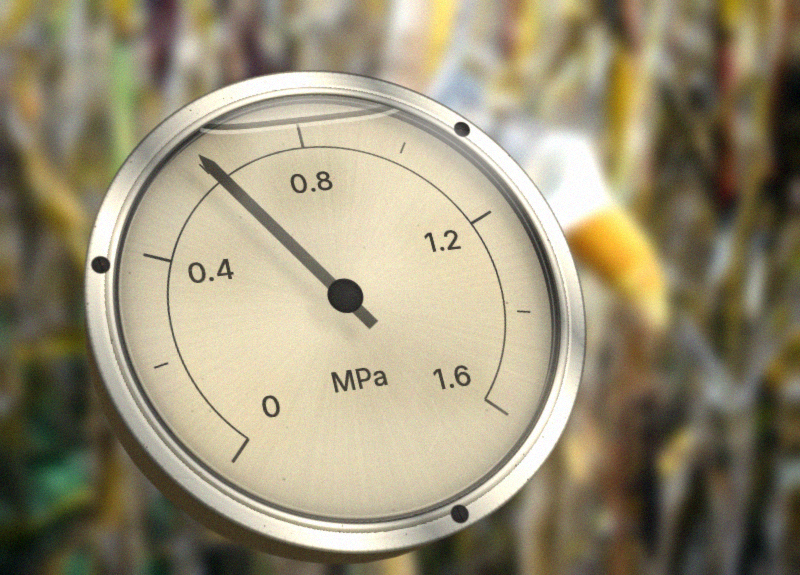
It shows {"value": 0.6, "unit": "MPa"}
